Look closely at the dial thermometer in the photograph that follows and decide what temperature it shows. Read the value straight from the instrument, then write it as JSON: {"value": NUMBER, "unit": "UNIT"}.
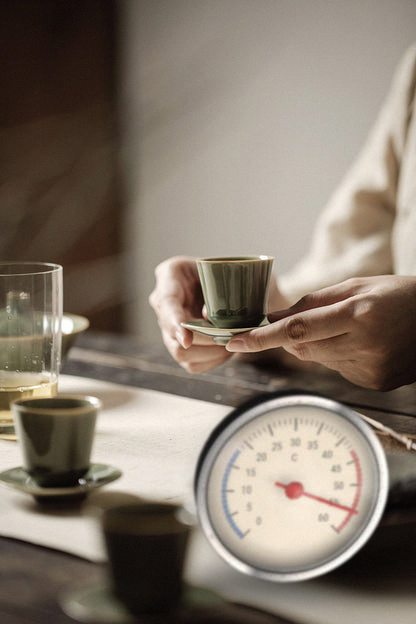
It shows {"value": 55, "unit": "°C"}
